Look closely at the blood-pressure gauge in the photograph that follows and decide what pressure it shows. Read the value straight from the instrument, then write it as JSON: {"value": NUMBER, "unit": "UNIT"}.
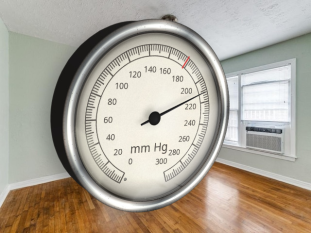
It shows {"value": 210, "unit": "mmHg"}
